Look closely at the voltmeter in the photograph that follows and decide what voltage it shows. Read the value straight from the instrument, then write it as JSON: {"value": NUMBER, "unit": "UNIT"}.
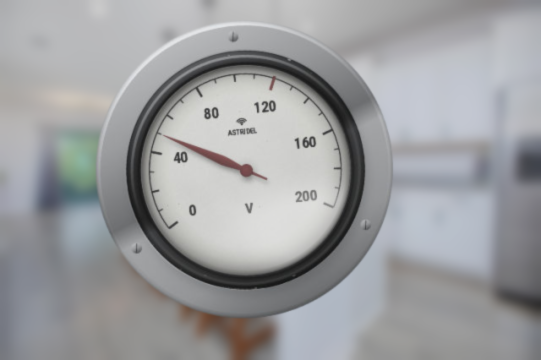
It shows {"value": 50, "unit": "V"}
